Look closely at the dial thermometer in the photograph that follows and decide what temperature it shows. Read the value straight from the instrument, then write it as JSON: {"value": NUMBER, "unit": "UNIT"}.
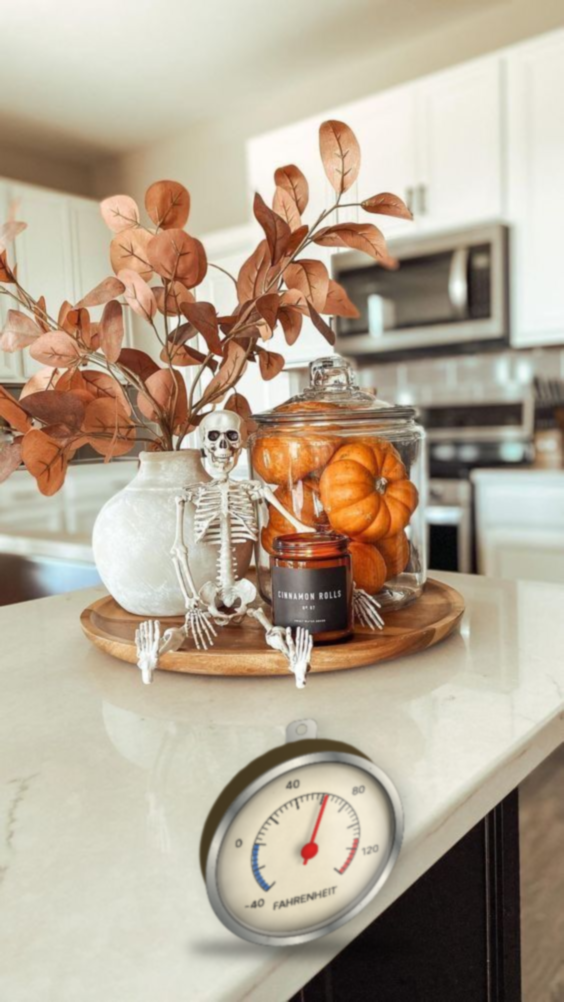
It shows {"value": 60, "unit": "°F"}
